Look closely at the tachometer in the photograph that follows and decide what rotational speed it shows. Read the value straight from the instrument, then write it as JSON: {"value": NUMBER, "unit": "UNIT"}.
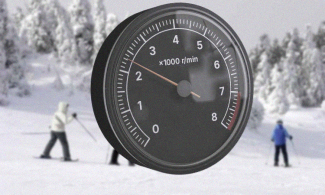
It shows {"value": 2300, "unit": "rpm"}
